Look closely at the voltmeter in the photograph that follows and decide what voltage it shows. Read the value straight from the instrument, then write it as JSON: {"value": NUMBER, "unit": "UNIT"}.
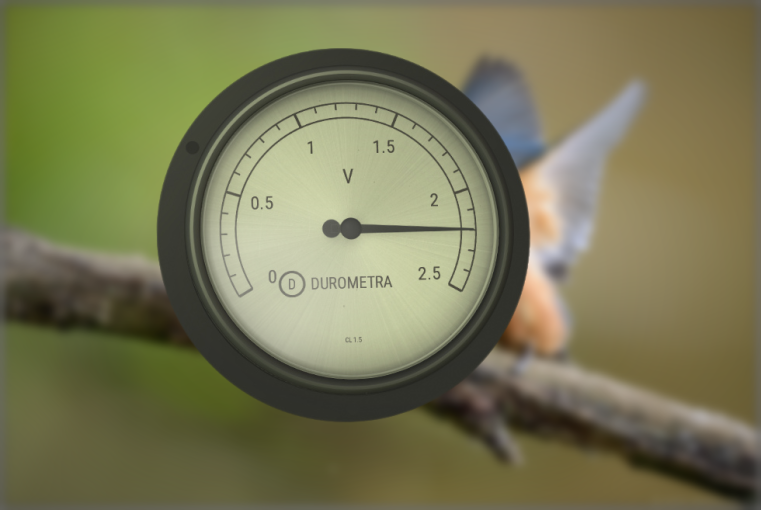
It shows {"value": 2.2, "unit": "V"}
